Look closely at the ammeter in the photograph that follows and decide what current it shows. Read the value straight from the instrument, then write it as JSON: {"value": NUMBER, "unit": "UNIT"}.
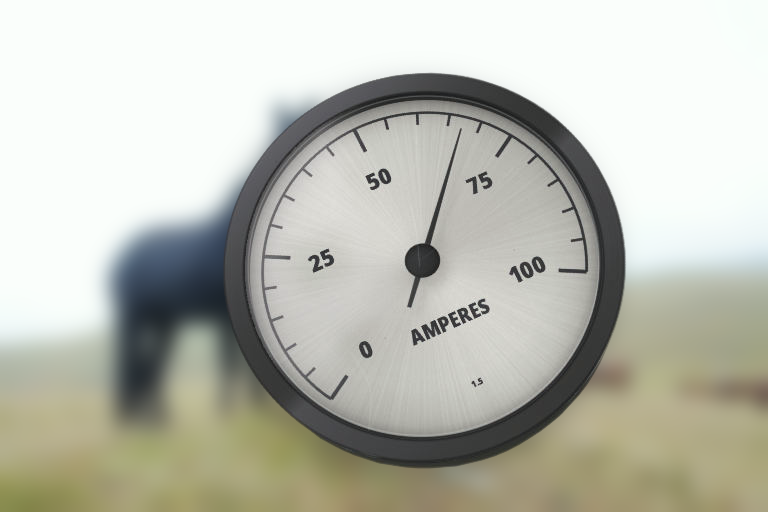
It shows {"value": 67.5, "unit": "A"}
